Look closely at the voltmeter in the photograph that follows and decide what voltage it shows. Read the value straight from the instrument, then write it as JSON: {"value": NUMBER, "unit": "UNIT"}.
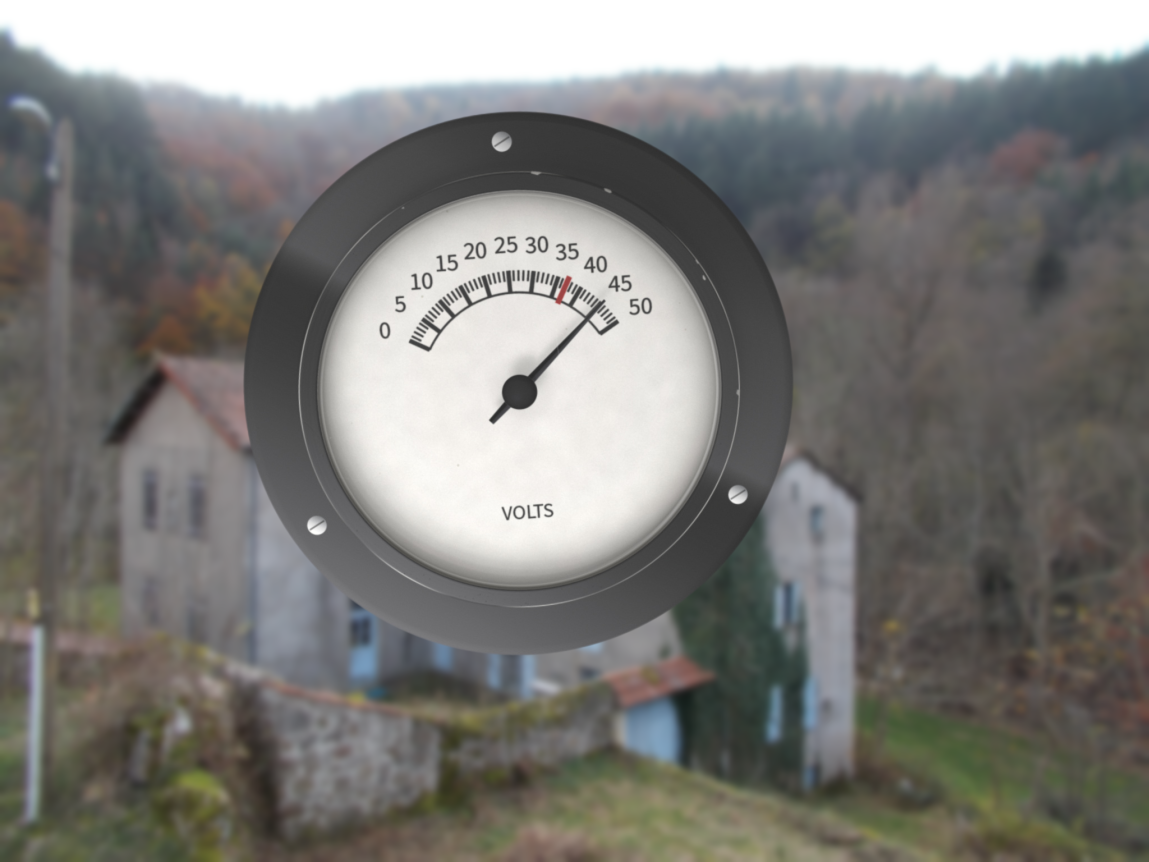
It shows {"value": 45, "unit": "V"}
